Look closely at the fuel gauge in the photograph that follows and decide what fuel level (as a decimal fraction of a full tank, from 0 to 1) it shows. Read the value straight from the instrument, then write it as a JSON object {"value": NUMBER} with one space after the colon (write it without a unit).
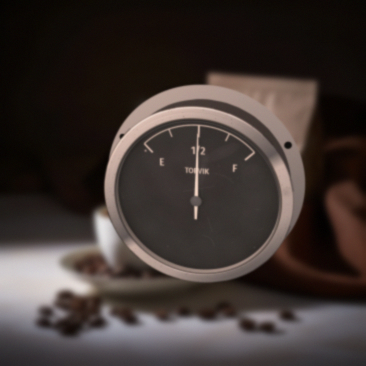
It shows {"value": 0.5}
